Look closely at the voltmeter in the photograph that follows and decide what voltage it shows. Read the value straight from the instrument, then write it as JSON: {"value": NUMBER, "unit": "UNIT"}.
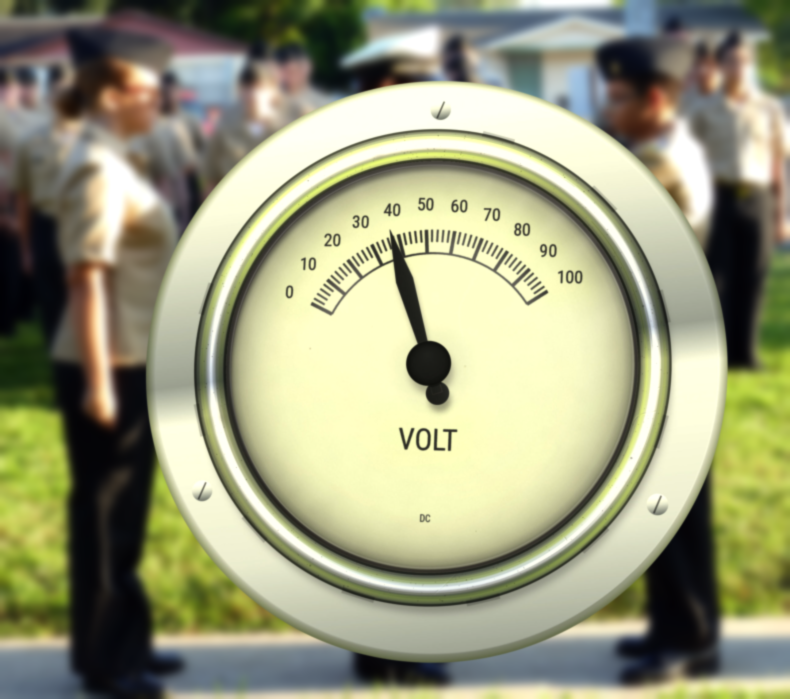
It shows {"value": 38, "unit": "V"}
